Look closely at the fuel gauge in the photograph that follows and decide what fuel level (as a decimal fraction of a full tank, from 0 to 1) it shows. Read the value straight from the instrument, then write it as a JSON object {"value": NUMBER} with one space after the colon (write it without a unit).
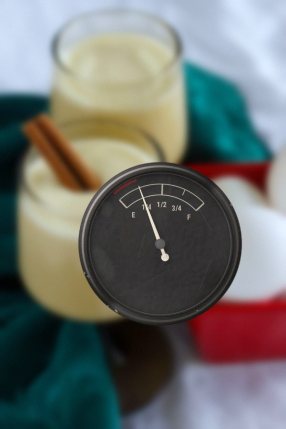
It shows {"value": 0.25}
